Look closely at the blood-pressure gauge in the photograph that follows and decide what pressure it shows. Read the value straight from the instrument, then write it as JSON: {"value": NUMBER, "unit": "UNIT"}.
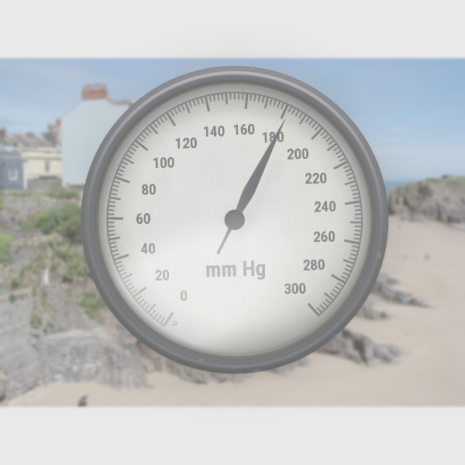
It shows {"value": 182, "unit": "mmHg"}
